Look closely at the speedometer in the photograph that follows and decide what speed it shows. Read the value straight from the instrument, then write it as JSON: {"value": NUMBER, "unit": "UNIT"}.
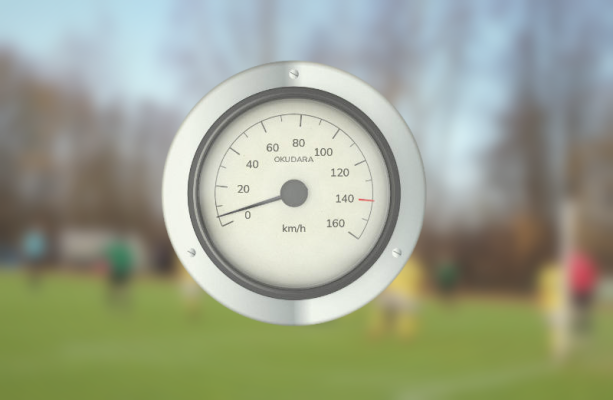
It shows {"value": 5, "unit": "km/h"}
